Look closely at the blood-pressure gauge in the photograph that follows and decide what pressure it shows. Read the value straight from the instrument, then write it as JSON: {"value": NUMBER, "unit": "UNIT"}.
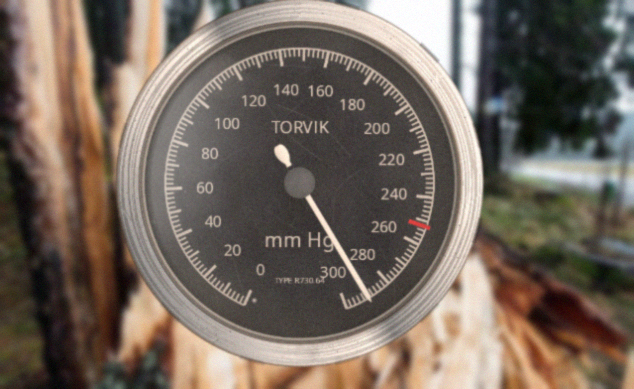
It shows {"value": 290, "unit": "mmHg"}
